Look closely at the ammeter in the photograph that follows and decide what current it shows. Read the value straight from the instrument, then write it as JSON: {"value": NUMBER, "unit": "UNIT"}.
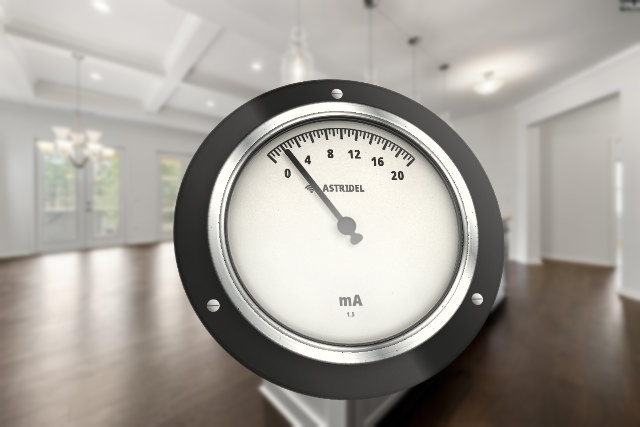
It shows {"value": 2, "unit": "mA"}
